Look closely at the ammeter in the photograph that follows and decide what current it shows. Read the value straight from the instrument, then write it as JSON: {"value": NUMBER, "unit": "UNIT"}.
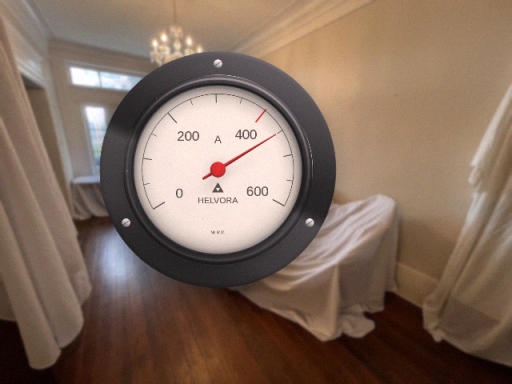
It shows {"value": 450, "unit": "A"}
